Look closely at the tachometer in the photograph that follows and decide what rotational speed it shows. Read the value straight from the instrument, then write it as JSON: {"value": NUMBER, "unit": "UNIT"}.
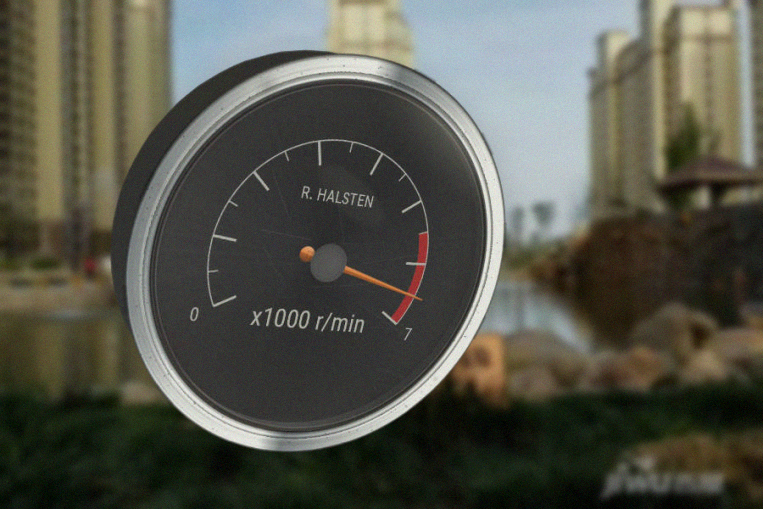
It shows {"value": 6500, "unit": "rpm"}
